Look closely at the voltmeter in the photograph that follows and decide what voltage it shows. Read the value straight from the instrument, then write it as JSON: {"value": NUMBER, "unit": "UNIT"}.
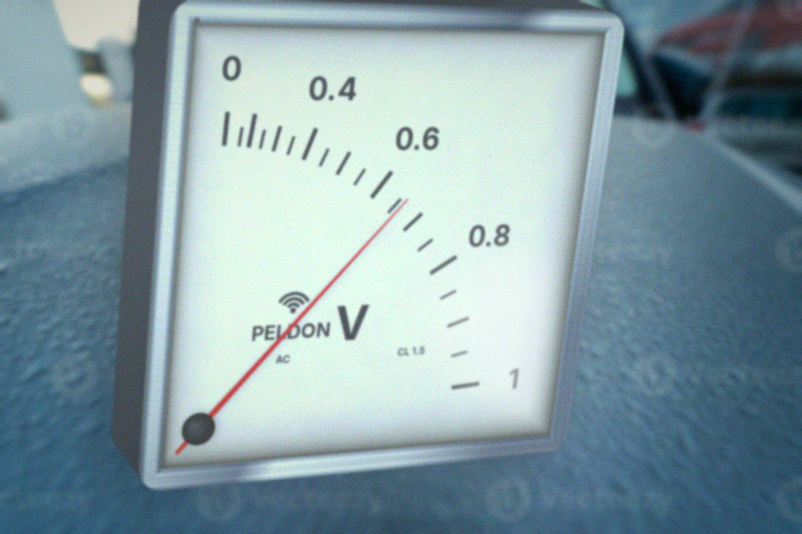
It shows {"value": 0.65, "unit": "V"}
